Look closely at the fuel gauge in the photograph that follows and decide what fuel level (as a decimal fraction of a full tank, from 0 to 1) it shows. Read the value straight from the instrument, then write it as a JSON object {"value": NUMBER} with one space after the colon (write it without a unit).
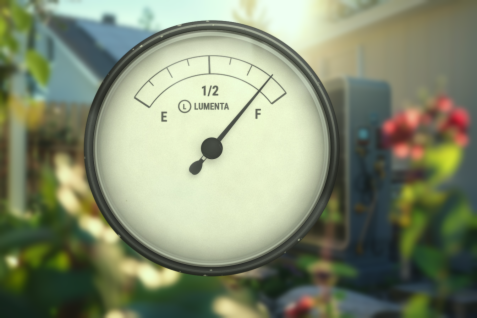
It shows {"value": 0.875}
